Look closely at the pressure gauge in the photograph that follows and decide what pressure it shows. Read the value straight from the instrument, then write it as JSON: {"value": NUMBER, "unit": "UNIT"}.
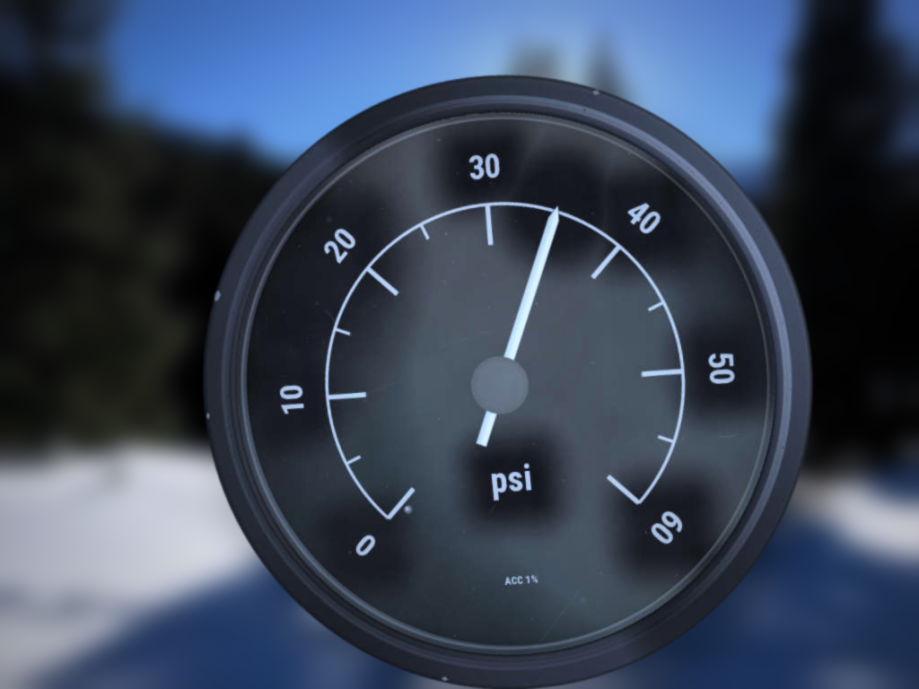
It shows {"value": 35, "unit": "psi"}
